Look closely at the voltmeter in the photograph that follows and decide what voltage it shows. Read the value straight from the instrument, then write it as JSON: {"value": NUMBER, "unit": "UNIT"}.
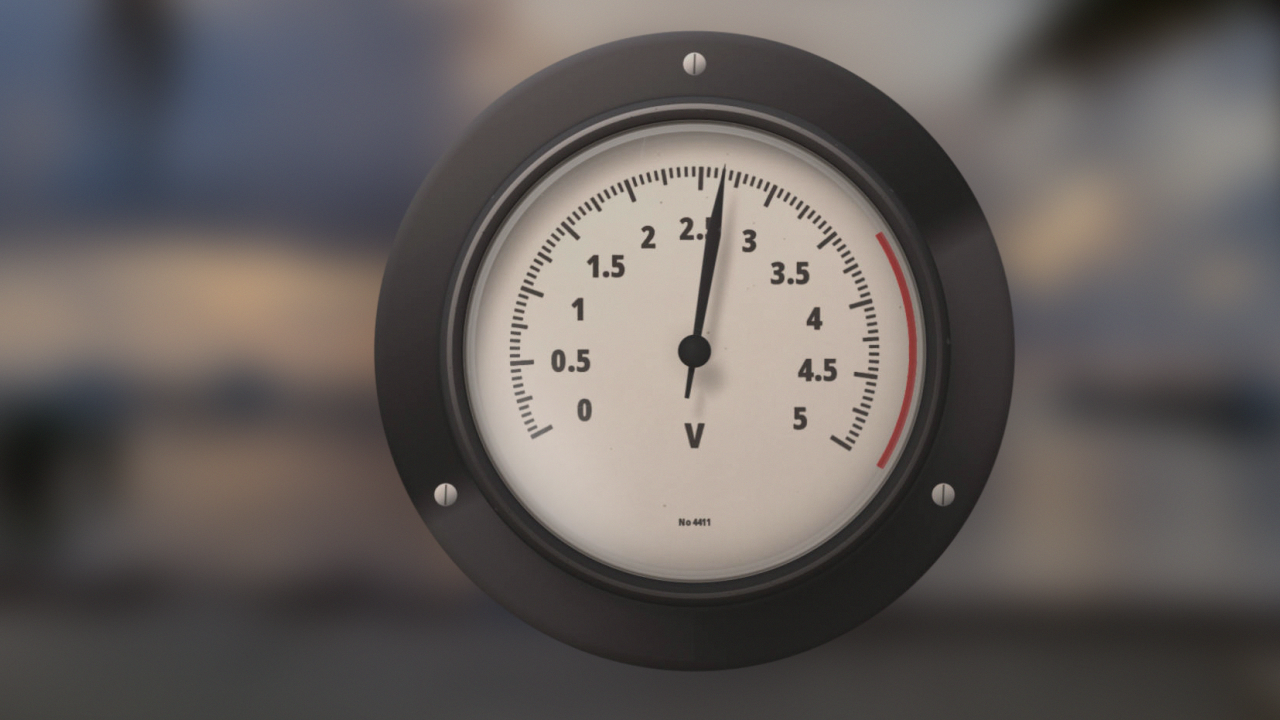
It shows {"value": 2.65, "unit": "V"}
